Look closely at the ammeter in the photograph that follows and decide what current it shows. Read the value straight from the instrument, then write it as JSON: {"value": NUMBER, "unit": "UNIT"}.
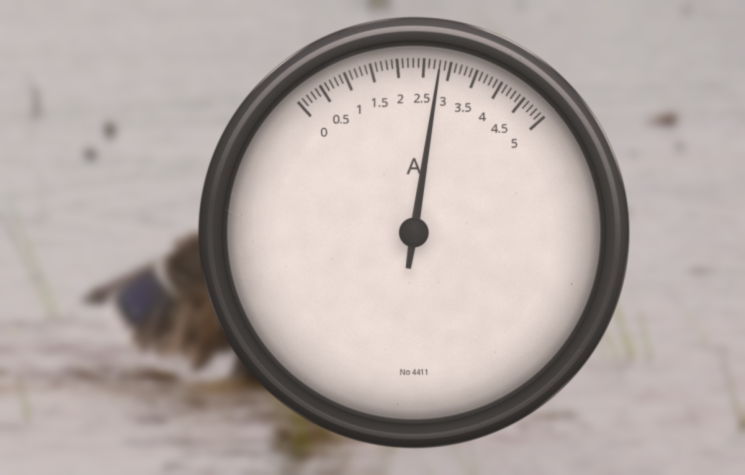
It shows {"value": 2.8, "unit": "A"}
